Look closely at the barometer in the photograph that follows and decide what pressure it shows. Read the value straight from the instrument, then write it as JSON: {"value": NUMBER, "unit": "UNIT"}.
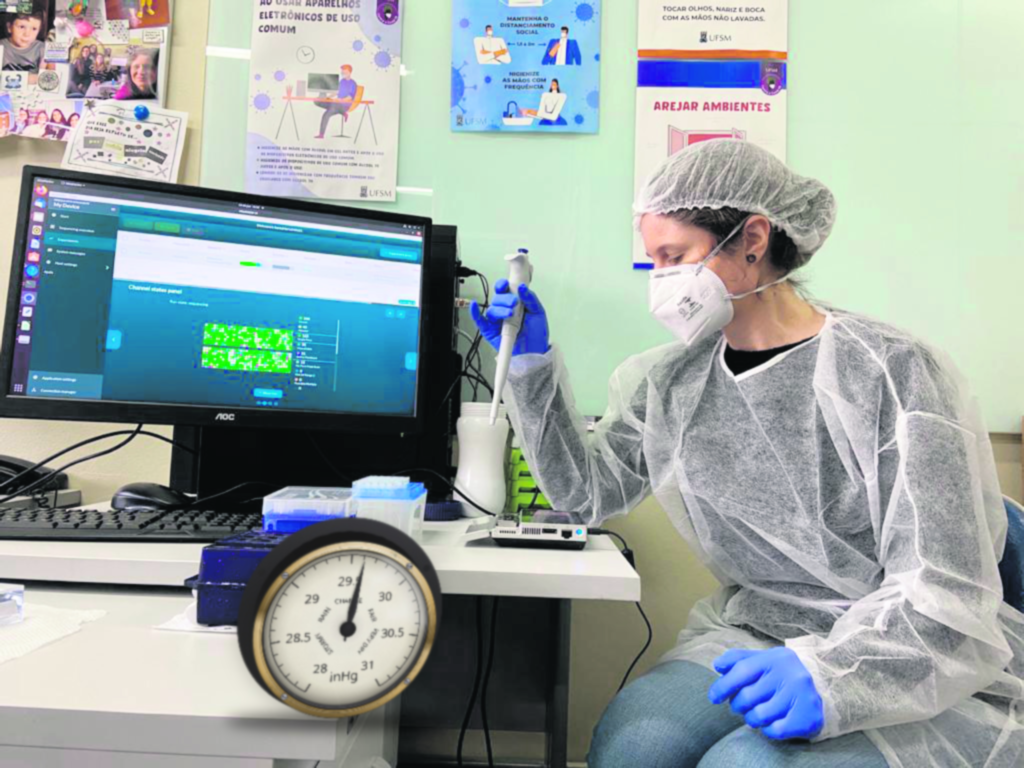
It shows {"value": 29.6, "unit": "inHg"}
